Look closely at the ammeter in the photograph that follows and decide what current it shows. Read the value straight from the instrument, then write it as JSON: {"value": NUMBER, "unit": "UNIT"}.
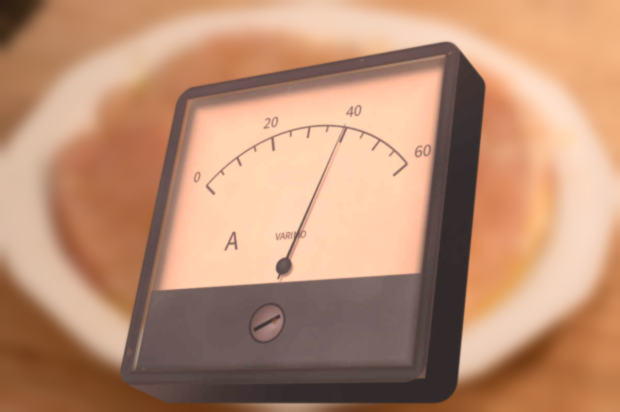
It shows {"value": 40, "unit": "A"}
